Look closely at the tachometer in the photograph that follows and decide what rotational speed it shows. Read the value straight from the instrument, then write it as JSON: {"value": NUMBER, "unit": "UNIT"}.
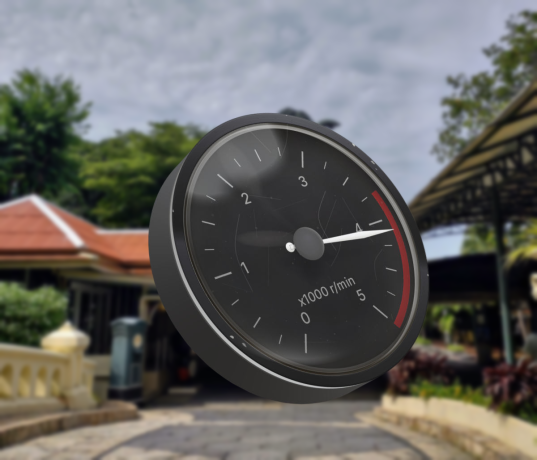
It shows {"value": 4125, "unit": "rpm"}
